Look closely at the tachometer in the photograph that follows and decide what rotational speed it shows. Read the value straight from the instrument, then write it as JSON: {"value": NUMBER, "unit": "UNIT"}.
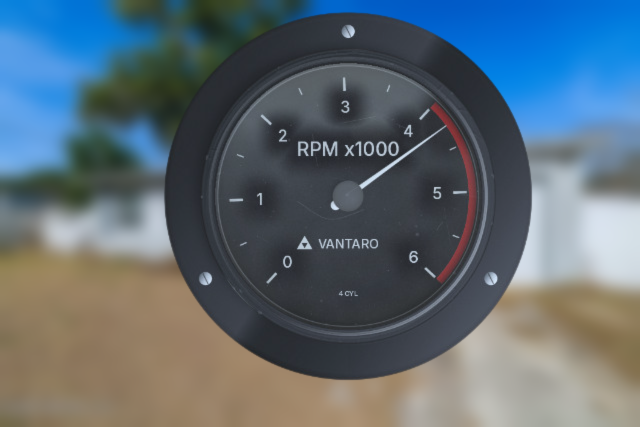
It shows {"value": 4250, "unit": "rpm"}
